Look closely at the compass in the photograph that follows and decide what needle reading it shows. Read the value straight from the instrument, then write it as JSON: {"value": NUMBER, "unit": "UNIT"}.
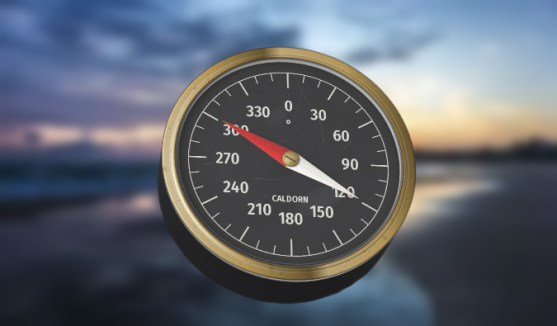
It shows {"value": 300, "unit": "°"}
